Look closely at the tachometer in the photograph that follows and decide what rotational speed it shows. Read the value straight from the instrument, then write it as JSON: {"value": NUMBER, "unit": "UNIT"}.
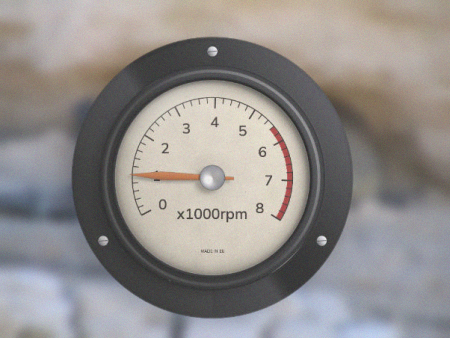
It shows {"value": 1000, "unit": "rpm"}
